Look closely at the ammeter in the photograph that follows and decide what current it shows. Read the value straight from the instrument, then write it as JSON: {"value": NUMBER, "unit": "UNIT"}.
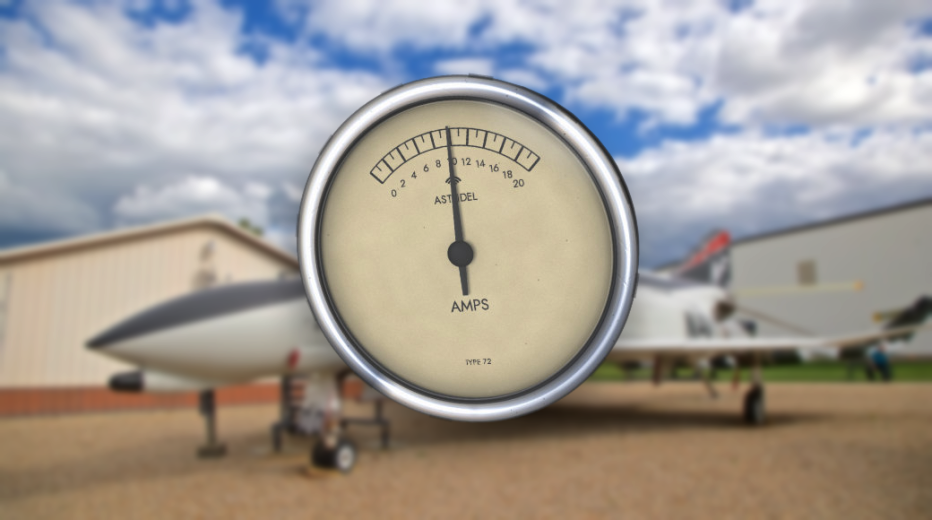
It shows {"value": 10, "unit": "A"}
